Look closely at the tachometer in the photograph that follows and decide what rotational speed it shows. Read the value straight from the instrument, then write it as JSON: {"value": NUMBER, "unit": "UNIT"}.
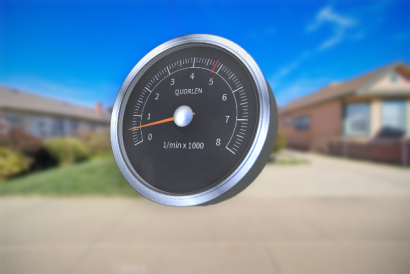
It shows {"value": 500, "unit": "rpm"}
